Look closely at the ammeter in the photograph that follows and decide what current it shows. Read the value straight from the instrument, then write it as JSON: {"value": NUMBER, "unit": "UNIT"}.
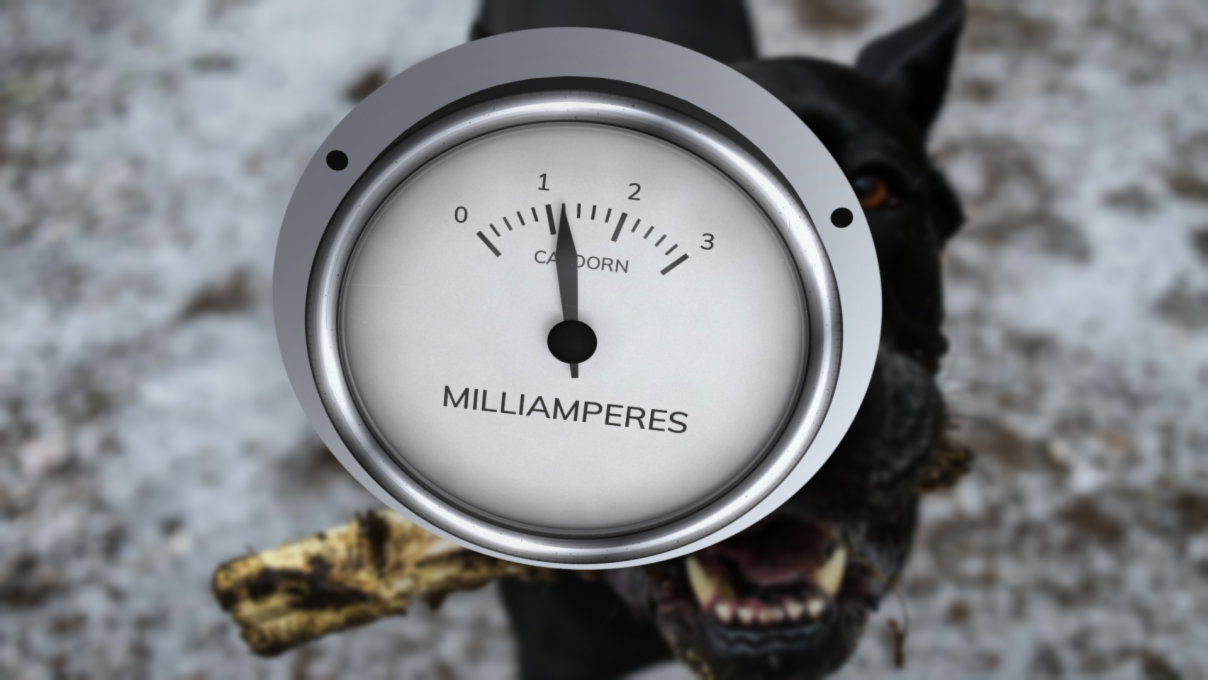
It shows {"value": 1.2, "unit": "mA"}
